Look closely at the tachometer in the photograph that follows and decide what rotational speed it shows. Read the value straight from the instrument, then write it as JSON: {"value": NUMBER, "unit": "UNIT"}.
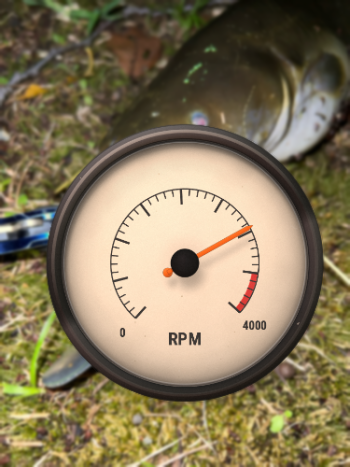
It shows {"value": 2950, "unit": "rpm"}
